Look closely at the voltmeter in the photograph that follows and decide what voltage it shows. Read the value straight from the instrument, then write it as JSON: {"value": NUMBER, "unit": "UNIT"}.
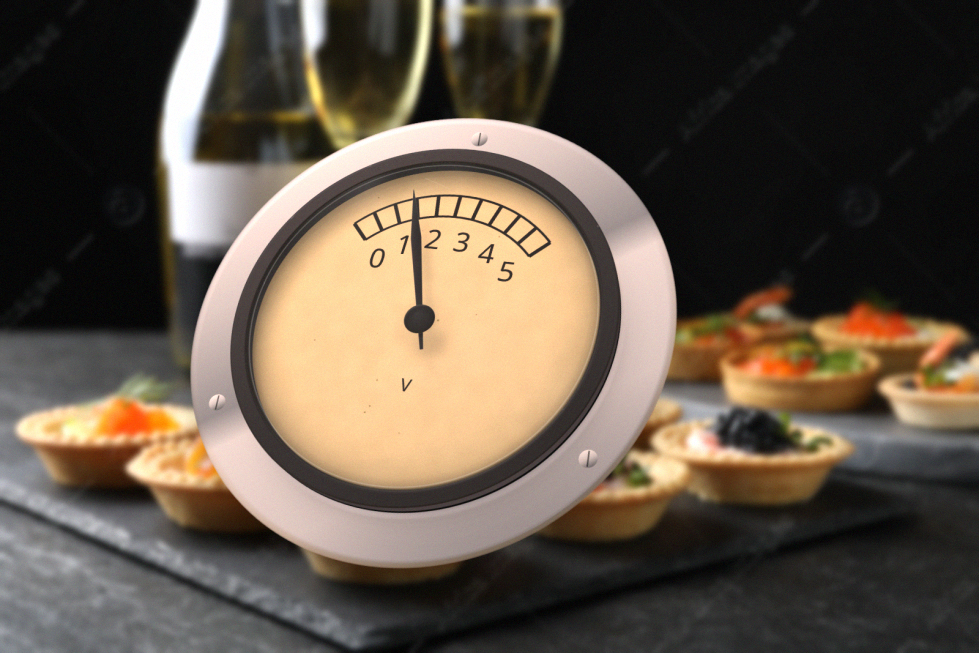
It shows {"value": 1.5, "unit": "V"}
